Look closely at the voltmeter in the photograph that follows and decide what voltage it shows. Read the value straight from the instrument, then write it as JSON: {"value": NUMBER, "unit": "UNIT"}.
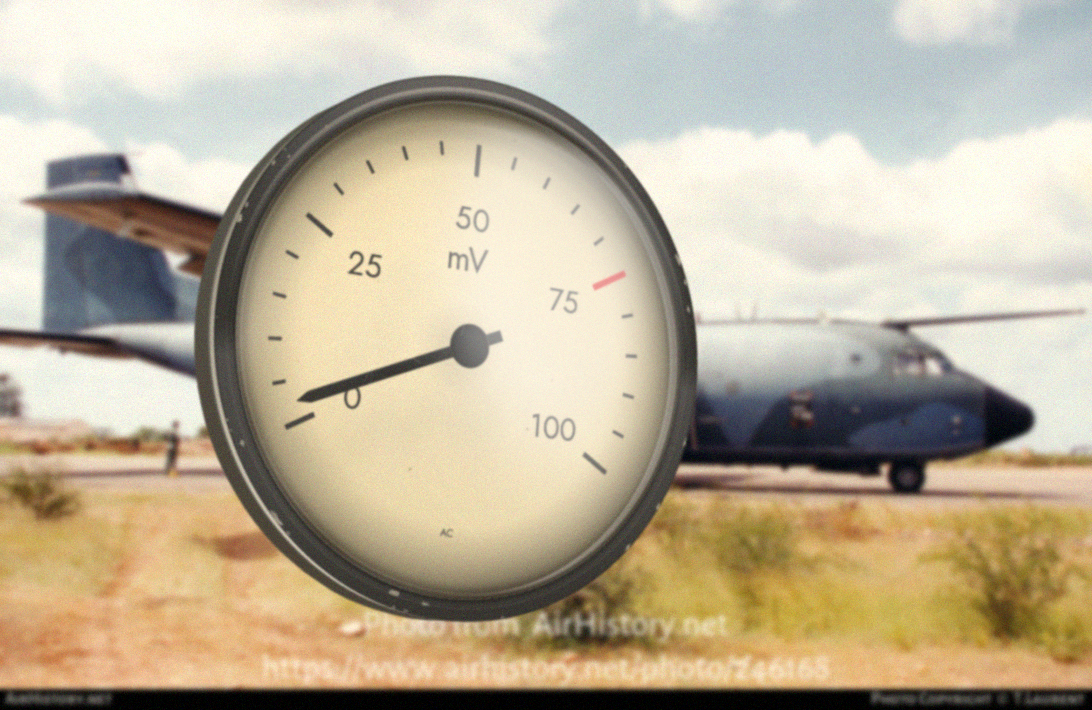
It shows {"value": 2.5, "unit": "mV"}
